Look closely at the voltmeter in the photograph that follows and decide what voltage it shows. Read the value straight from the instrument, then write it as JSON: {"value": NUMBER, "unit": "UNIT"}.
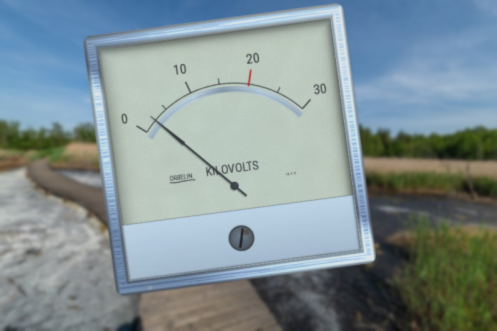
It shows {"value": 2.5, "unit": "kV"}
